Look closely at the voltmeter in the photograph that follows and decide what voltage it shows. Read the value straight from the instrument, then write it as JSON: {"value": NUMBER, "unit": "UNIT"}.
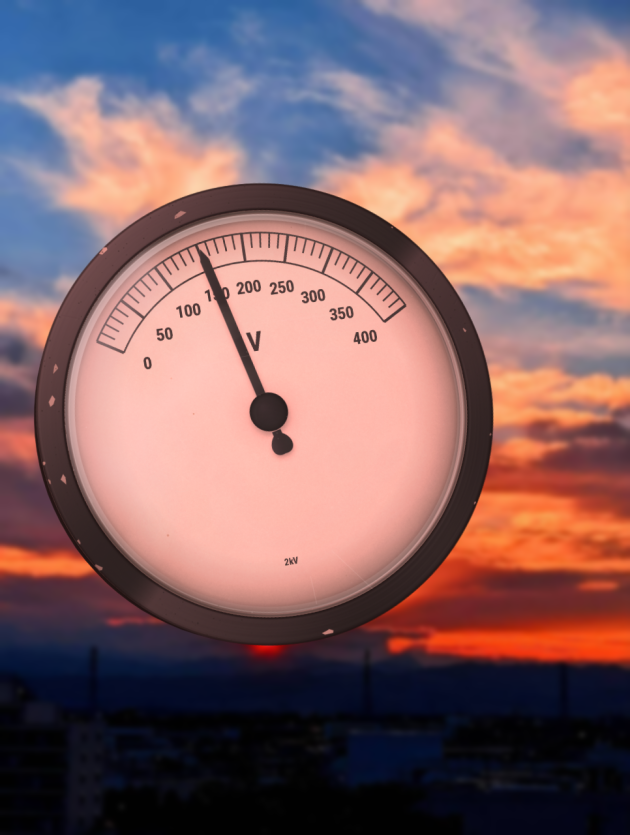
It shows {"value": 150, "unit": "V"}
